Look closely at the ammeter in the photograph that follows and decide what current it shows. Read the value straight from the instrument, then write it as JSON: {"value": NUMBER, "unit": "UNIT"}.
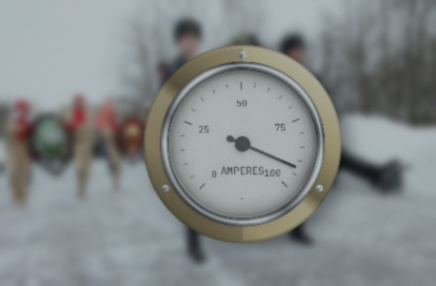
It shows {"value": 92.5, "unit": "A"}
